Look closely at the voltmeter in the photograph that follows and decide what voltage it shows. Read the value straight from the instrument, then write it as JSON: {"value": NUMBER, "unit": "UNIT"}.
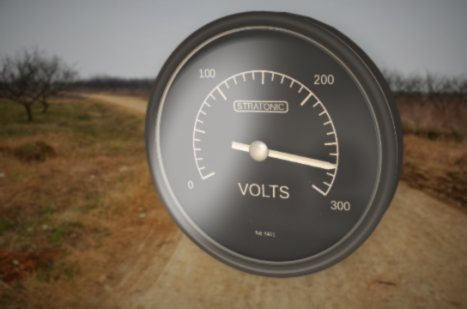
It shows {"value": 270, "unit": "V"}
